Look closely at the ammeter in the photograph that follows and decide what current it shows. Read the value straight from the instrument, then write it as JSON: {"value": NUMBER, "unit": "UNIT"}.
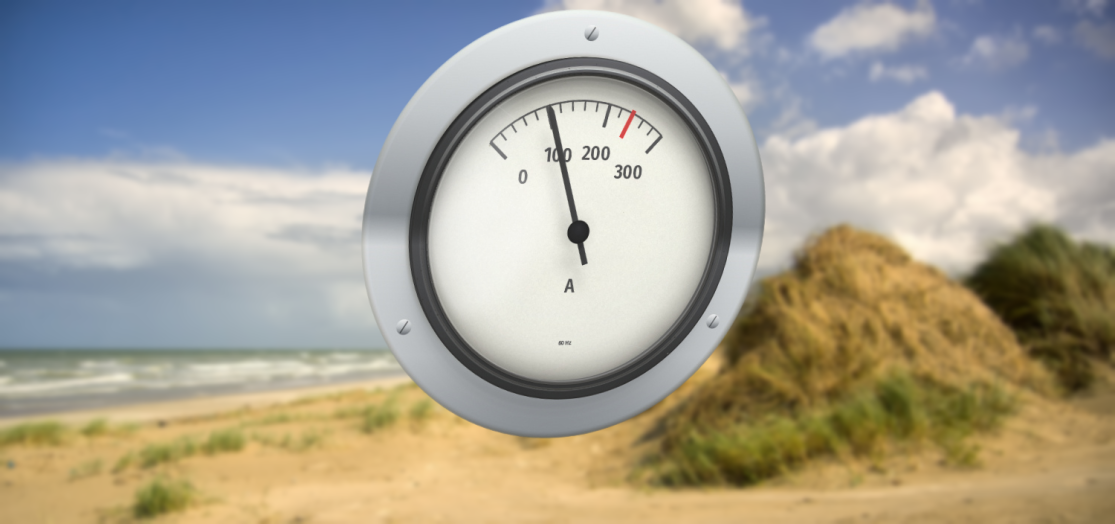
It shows {"value": 100, "unit": "A"}
